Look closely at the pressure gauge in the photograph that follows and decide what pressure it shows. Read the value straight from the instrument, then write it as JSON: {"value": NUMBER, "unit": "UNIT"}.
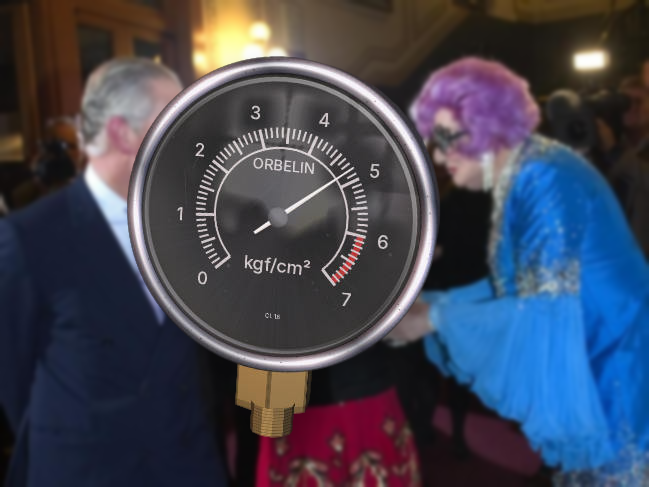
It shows {"value": 4.8, "unit": "kg/cm²"}
